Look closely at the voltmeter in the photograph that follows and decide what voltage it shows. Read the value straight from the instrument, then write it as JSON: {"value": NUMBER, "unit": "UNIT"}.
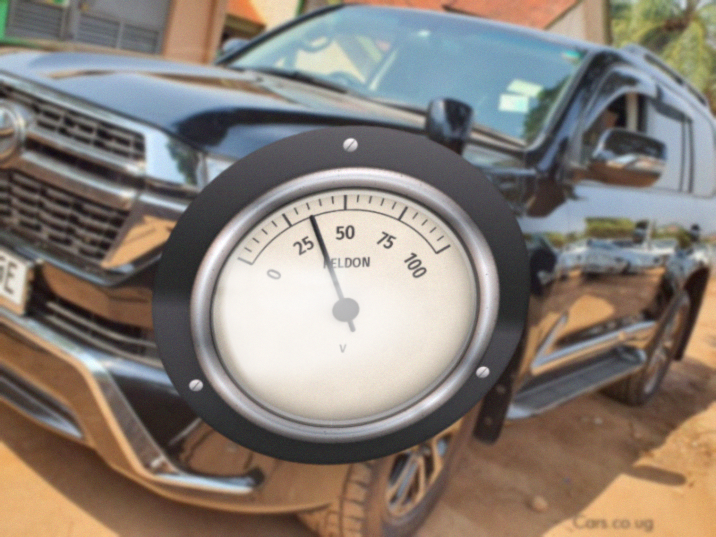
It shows {"value": 35, "unit": "V"}
